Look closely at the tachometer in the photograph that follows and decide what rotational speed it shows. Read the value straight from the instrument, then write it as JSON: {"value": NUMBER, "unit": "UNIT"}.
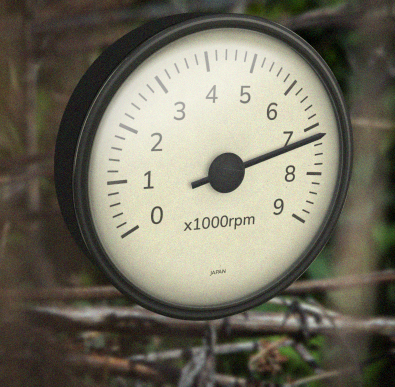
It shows {"value": 7200, "unit": "rpm"}
